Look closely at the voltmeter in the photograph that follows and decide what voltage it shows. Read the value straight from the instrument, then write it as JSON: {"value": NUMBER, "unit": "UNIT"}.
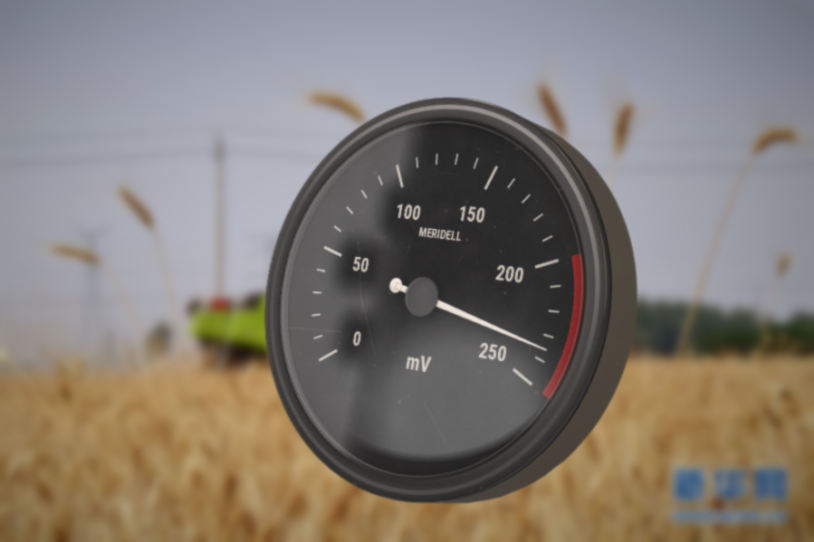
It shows {"value": 235, "unit": "mV"}
